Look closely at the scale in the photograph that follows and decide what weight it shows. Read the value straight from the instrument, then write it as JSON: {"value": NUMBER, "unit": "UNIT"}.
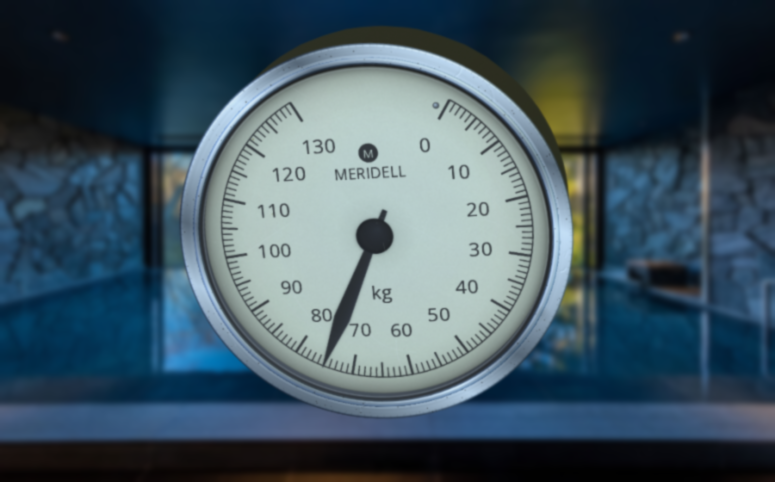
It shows {"value": 75, "unit": "kg"}
